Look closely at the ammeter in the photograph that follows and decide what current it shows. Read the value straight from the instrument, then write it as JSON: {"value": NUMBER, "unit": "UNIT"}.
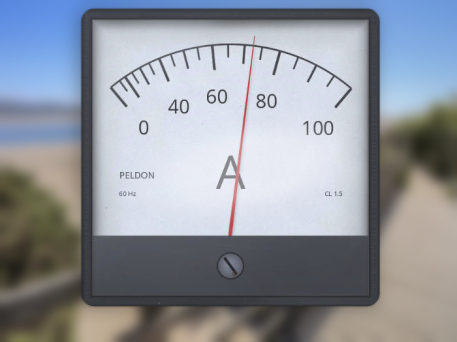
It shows {"value": 72.5, "unit": "A"}
